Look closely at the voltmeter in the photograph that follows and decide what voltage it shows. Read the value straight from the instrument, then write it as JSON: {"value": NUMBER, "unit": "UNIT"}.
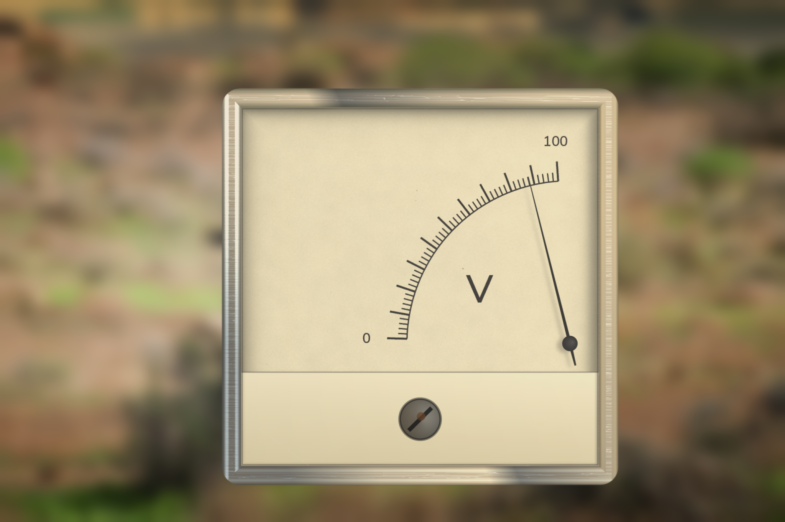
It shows {"value": 88, "unit": "V"}
